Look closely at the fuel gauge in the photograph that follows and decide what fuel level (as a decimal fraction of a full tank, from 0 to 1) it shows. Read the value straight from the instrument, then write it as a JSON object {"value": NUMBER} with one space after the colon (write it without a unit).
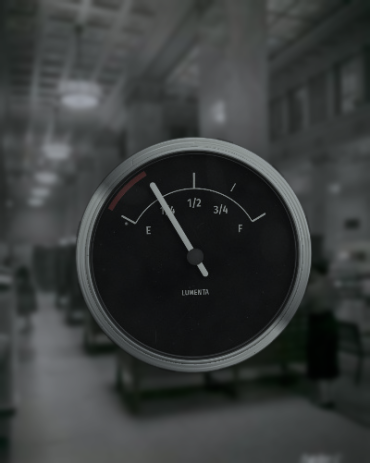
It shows {"value": 0.25}
